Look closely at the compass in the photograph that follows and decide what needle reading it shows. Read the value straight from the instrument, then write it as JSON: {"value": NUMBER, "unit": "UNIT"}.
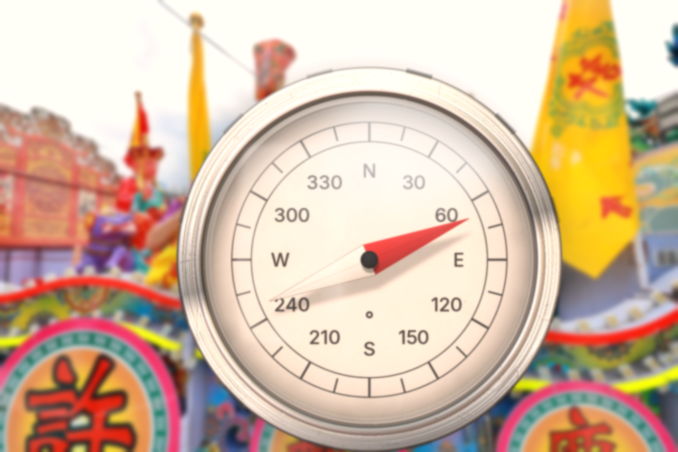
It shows {"value": 67.5, "unit": "°"}
